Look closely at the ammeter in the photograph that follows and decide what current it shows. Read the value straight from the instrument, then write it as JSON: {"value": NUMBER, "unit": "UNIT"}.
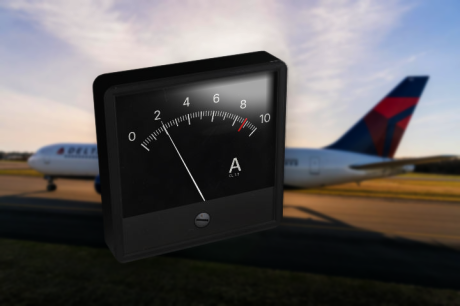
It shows {"value": 2, "unit": "A"}
